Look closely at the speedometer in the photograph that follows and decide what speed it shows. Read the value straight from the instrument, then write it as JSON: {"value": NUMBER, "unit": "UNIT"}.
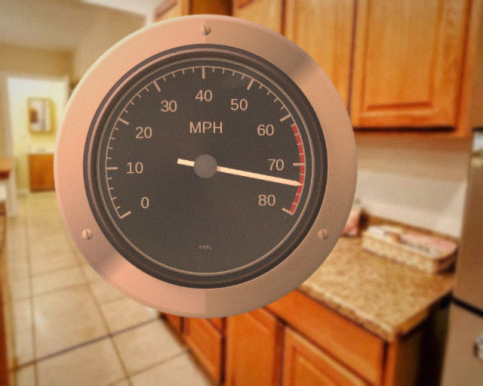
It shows {"value": 74, "unit": "mph"}
